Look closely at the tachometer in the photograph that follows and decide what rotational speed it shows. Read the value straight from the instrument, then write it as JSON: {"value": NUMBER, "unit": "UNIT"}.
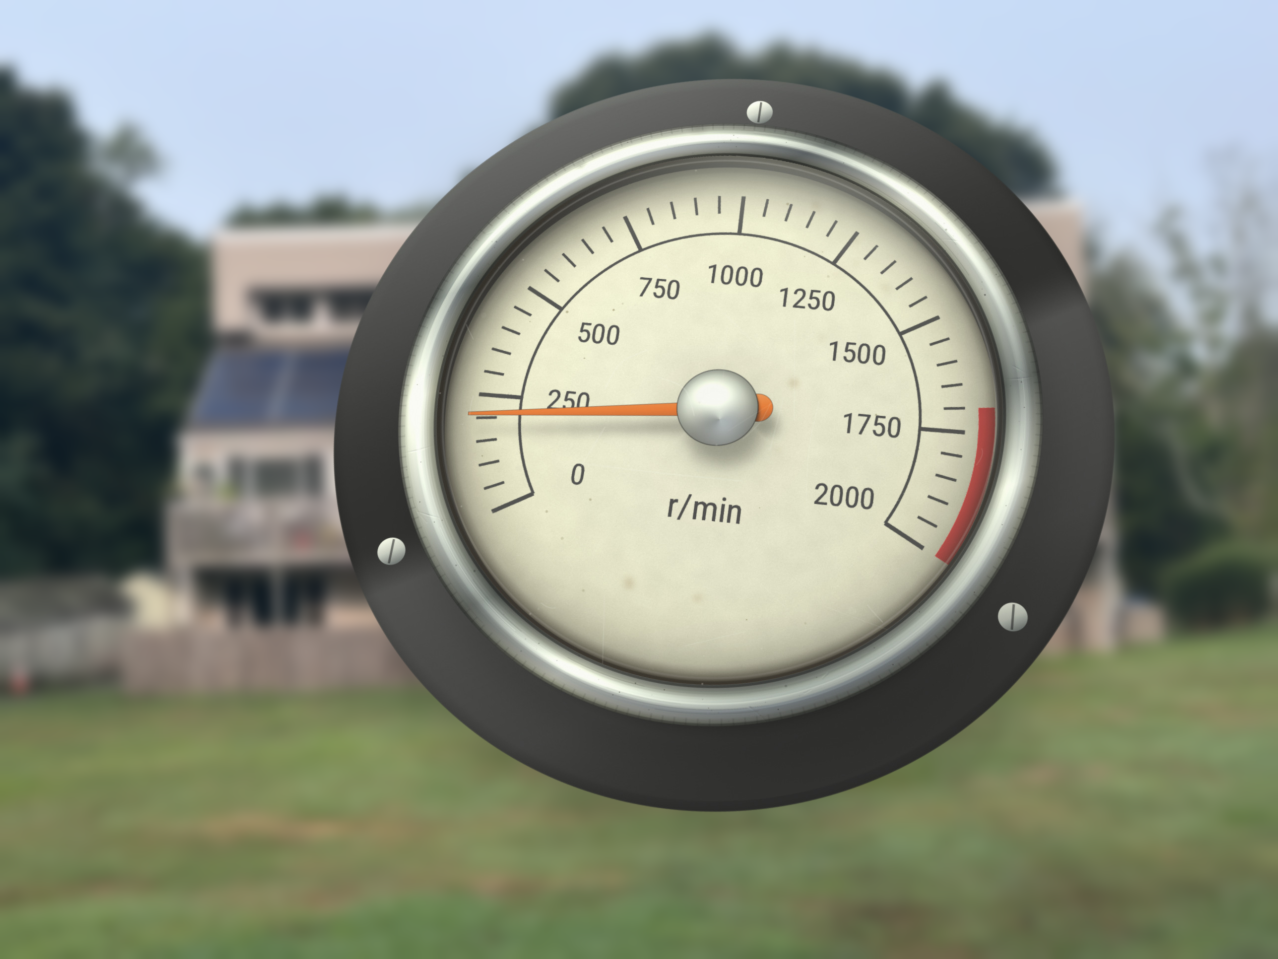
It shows {"value": 200, "unit": "rpm"}
